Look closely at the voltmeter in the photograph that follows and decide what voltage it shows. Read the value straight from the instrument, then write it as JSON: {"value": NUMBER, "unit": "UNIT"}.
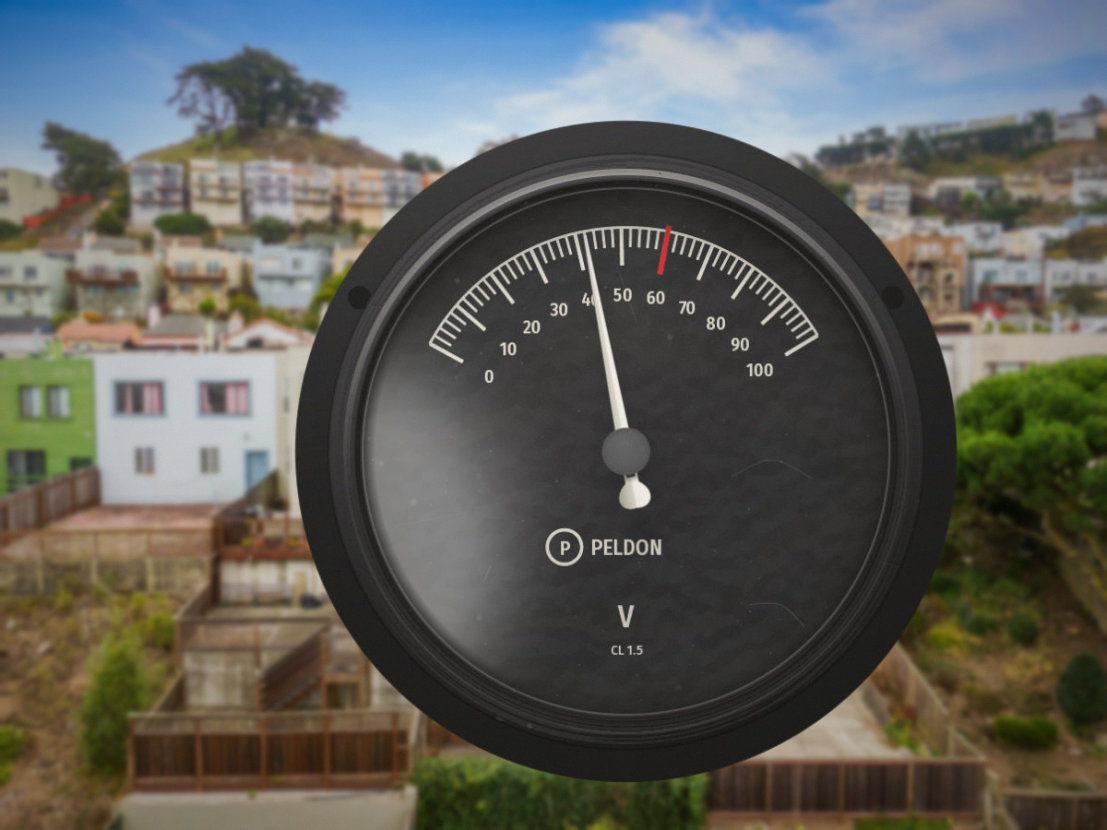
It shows {"value": 42, "unit": "V"}
